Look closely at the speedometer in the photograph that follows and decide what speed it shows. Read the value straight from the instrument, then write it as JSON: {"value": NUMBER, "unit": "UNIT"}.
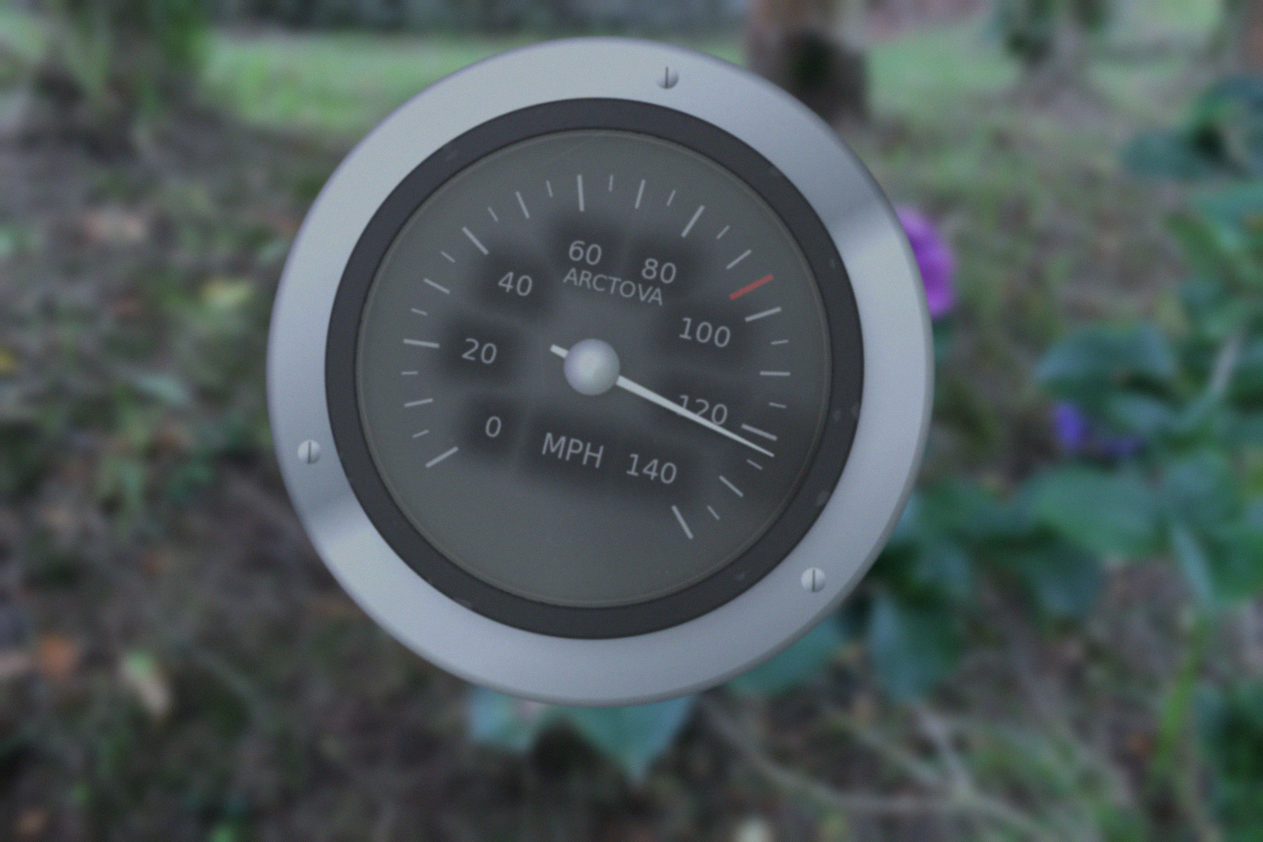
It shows {"value": 122.5, "unit": "mph"}
